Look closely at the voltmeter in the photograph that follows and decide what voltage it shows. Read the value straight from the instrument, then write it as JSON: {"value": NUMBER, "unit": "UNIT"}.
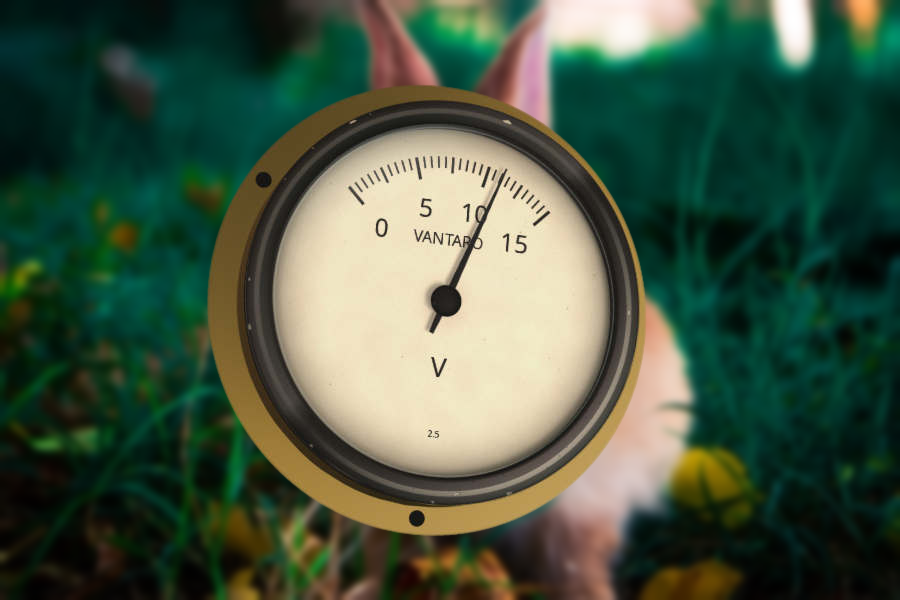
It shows {"value": 11, "unit": "V"}
